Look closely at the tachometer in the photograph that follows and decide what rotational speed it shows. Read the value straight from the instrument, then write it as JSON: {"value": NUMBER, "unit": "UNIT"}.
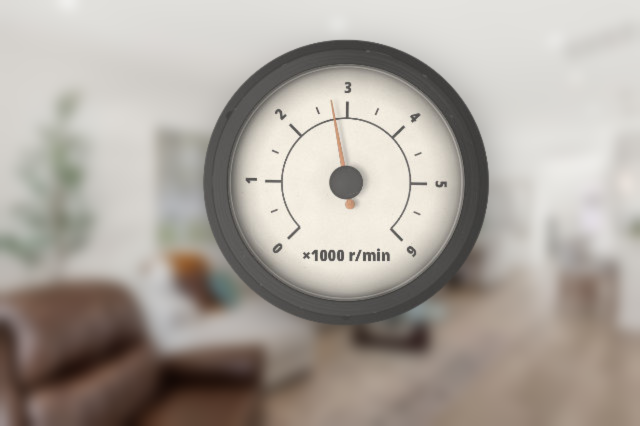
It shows {"value": 2750, "unit": "rpm"}
